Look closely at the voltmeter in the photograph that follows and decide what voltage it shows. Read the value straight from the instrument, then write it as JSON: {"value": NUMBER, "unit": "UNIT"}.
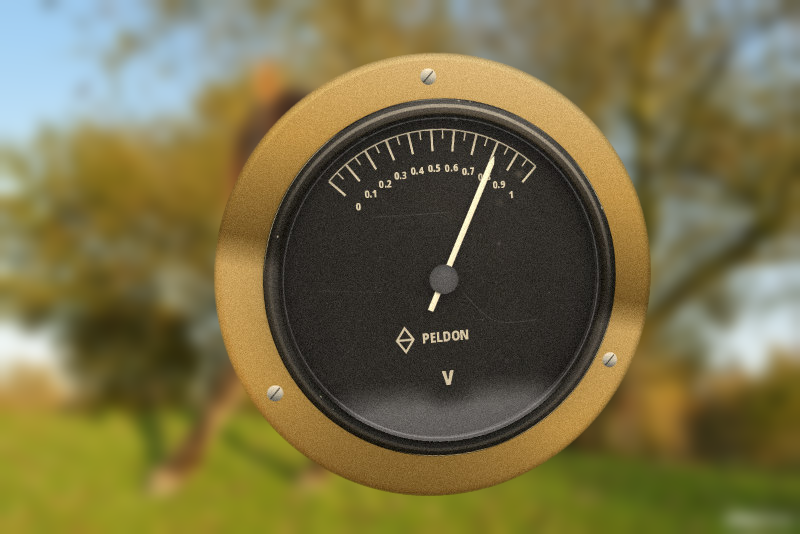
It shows {"value": 0.8, "unit": "V"}
